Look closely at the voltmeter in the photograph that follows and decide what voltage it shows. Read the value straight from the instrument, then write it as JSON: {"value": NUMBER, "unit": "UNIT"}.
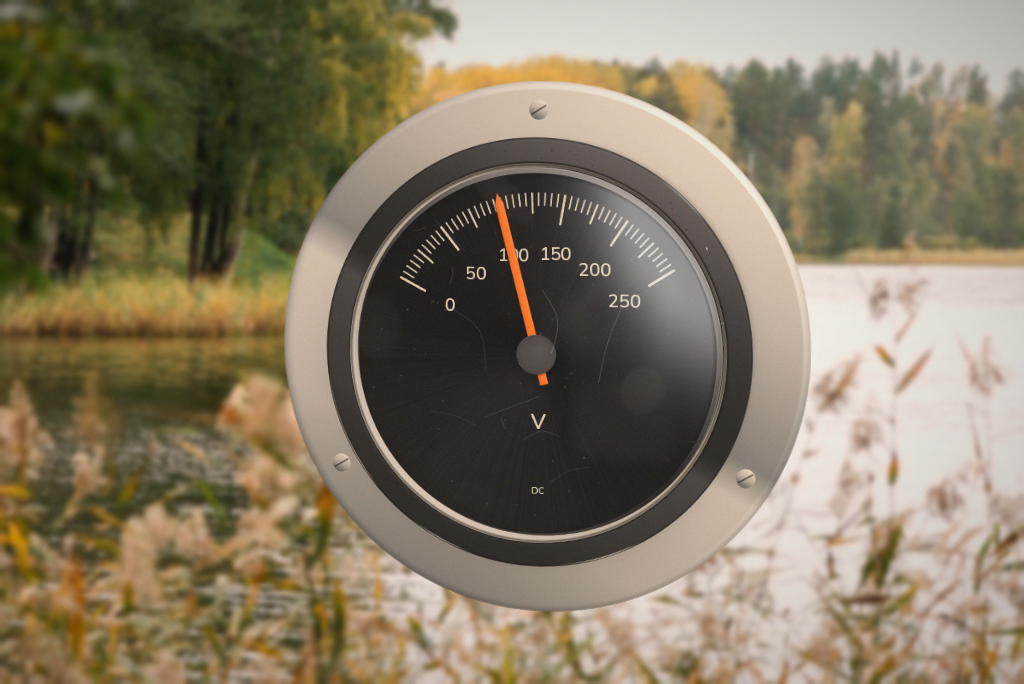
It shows {"value": 100, "unit": "V"}
